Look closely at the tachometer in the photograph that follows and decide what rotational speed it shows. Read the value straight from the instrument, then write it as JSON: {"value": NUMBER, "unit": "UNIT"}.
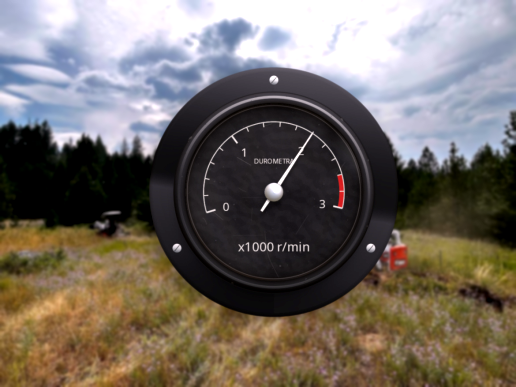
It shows {"value": 2000, "unit": "rpm"}
